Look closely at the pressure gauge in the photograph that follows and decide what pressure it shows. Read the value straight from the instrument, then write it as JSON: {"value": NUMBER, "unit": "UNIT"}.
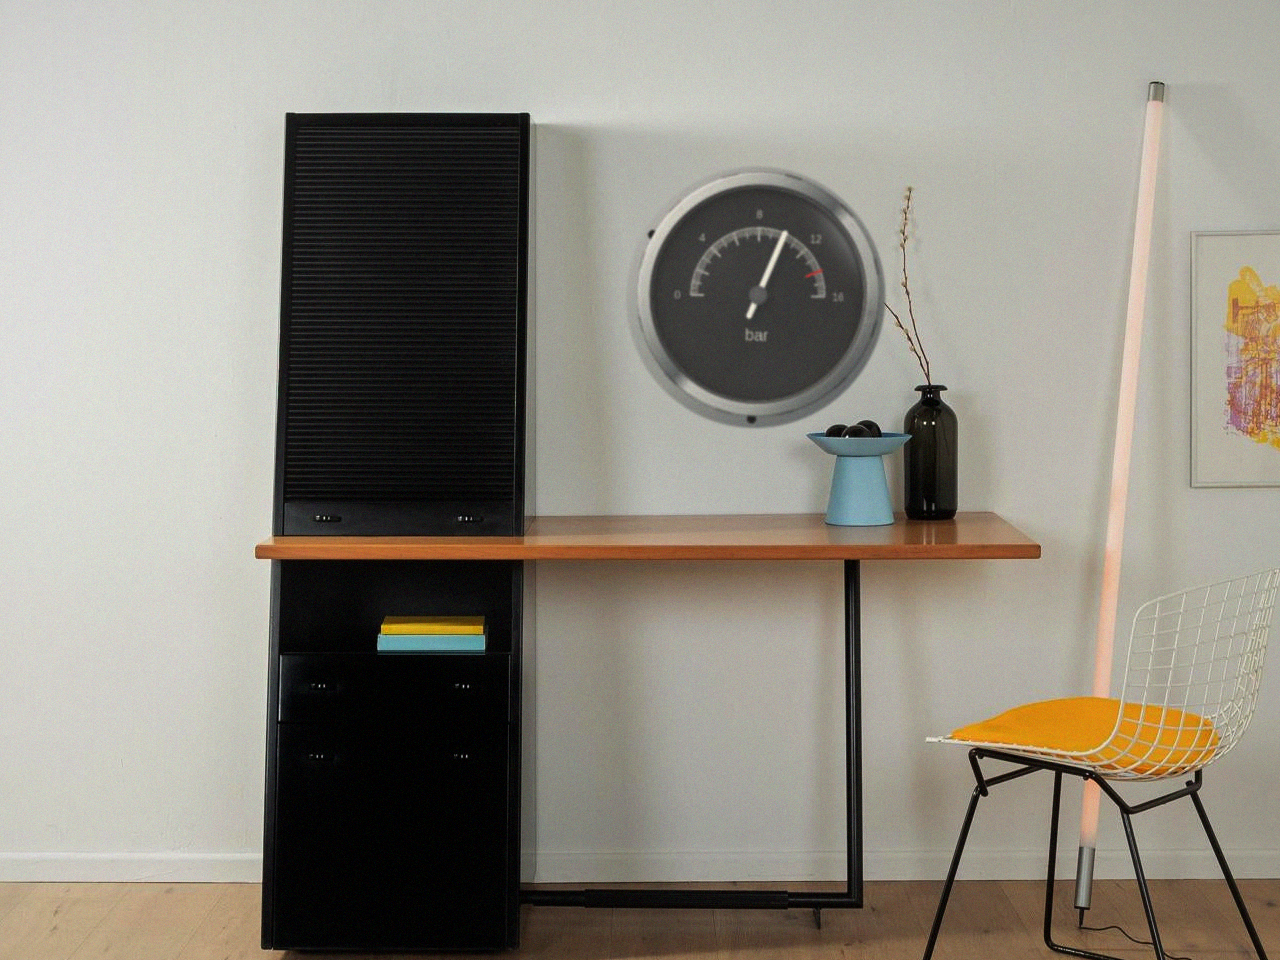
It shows {"value": 10, "unit": "bar"}
